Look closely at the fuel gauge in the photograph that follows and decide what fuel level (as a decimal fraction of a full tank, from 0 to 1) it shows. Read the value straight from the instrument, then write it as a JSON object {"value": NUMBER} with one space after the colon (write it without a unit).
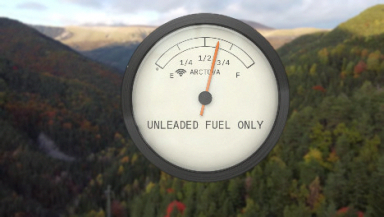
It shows {"value": 0.625}
